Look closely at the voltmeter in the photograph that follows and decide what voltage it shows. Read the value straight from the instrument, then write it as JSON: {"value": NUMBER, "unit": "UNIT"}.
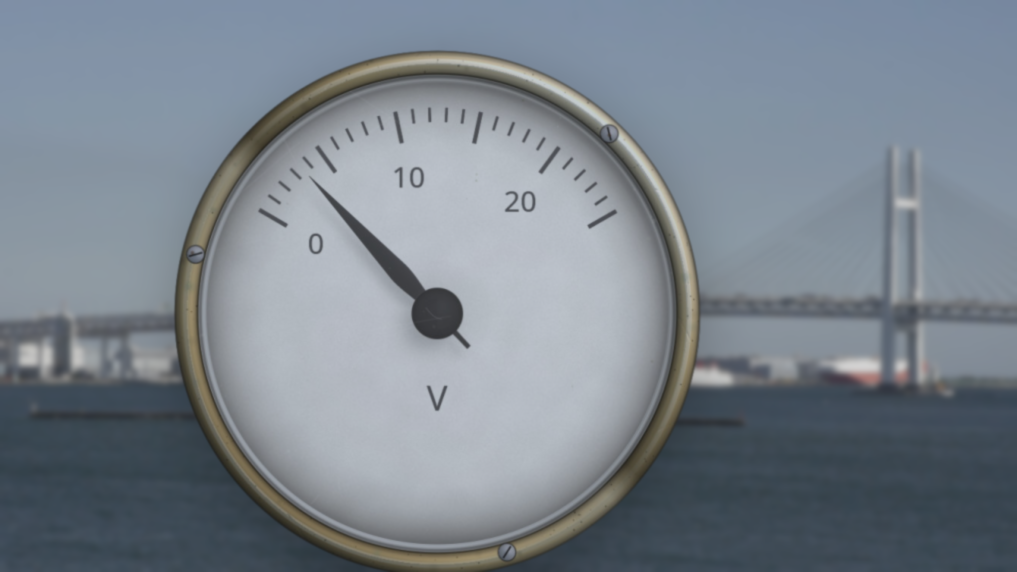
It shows {"value": 3.5, "unit": "V"}
